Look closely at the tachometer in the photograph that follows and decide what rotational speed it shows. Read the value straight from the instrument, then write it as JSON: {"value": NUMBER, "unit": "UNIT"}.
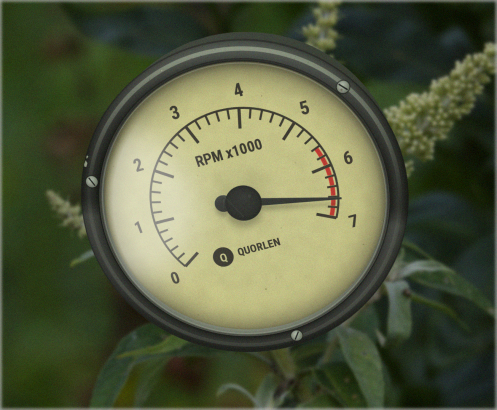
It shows {"value": 6600, "unit": "rpm"}
